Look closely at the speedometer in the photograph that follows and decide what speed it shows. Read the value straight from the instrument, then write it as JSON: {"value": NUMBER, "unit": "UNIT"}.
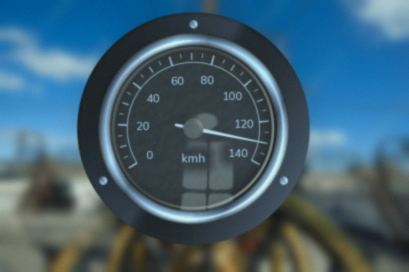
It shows {"value": 130, "unit": "km/h"}
